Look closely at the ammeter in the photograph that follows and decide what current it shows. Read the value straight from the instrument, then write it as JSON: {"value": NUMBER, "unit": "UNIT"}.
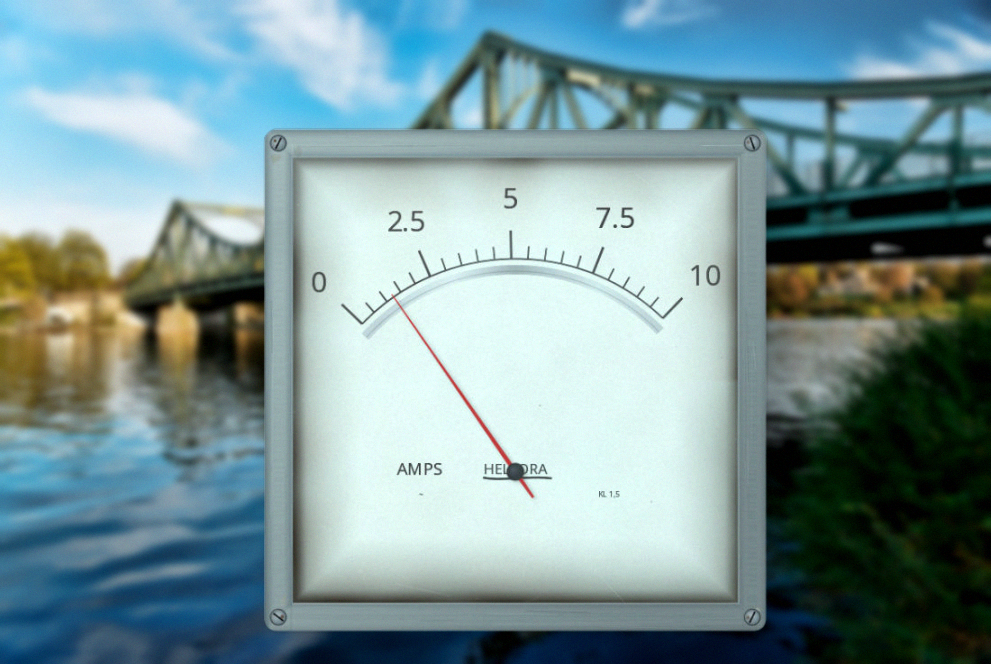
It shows {"value": 1.25, "unit": "A"}
